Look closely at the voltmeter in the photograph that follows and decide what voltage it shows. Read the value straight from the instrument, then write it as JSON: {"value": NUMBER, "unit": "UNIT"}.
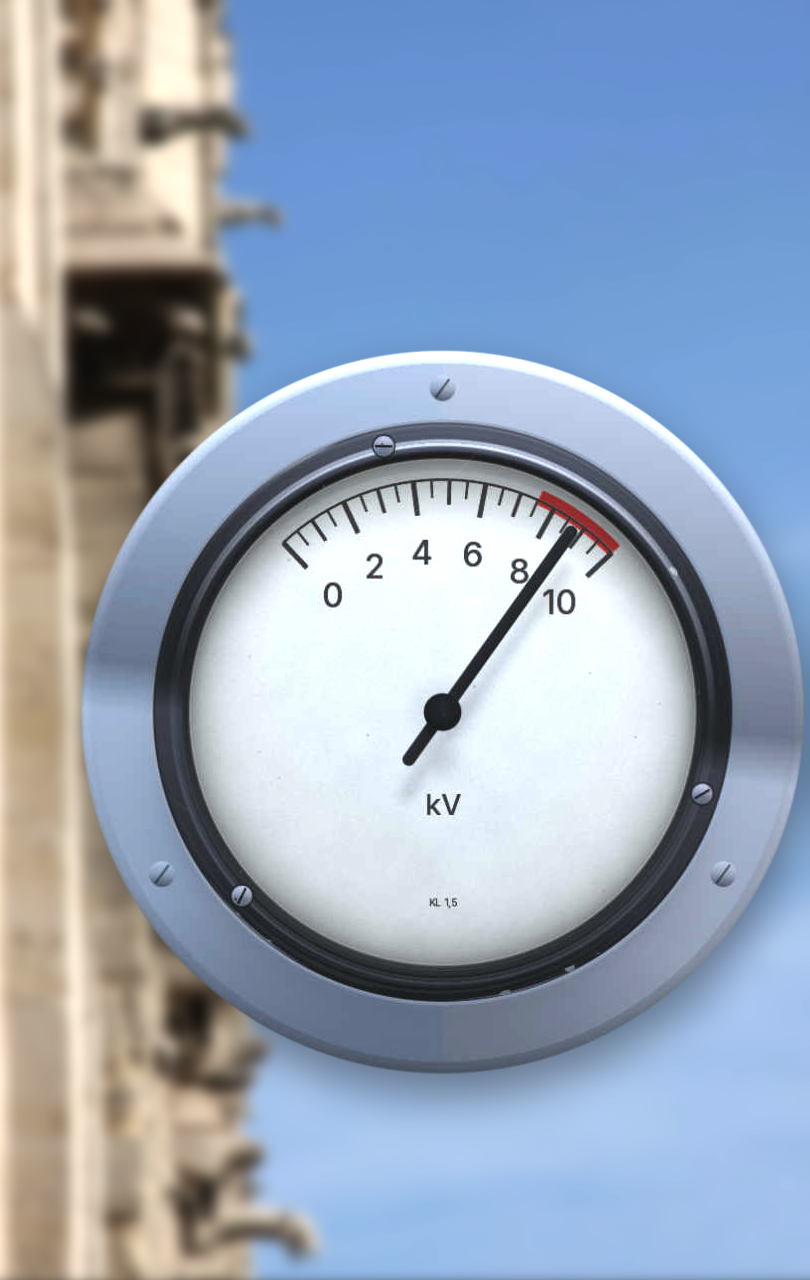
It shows {"value": 8.75, "unit": "kV"}
